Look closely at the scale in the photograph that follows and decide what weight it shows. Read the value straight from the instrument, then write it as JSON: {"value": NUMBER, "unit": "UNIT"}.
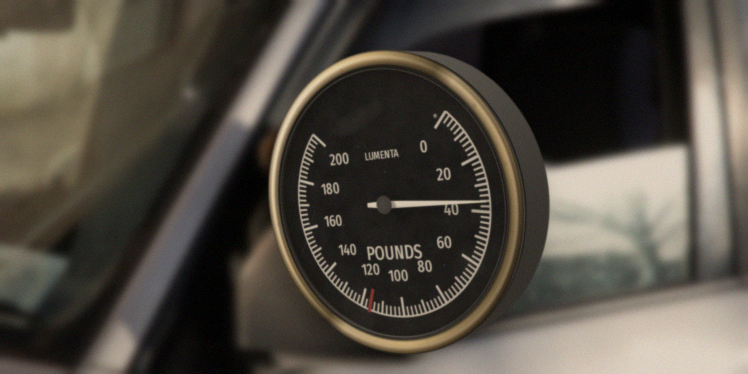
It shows {"value": 36, "unit": "lb"}
